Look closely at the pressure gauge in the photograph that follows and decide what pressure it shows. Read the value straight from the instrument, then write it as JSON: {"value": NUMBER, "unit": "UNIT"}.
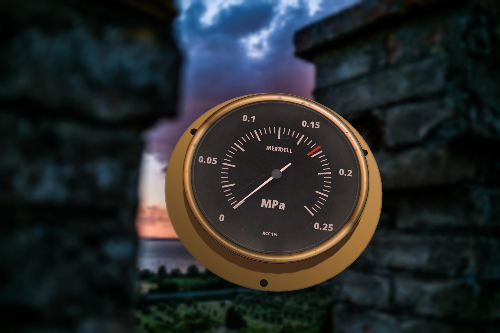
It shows {"value": 0, "unit": "MPa"}
